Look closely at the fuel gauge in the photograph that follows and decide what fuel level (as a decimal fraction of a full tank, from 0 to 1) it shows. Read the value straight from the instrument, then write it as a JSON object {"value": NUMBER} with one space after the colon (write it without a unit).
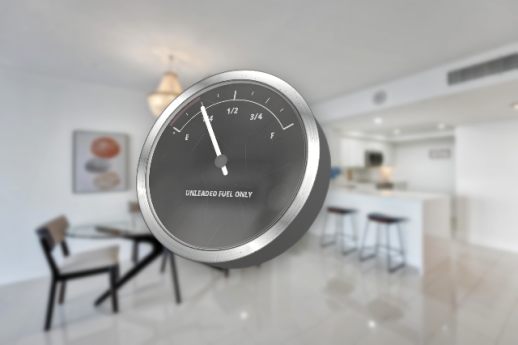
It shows {"value": 0.25}
